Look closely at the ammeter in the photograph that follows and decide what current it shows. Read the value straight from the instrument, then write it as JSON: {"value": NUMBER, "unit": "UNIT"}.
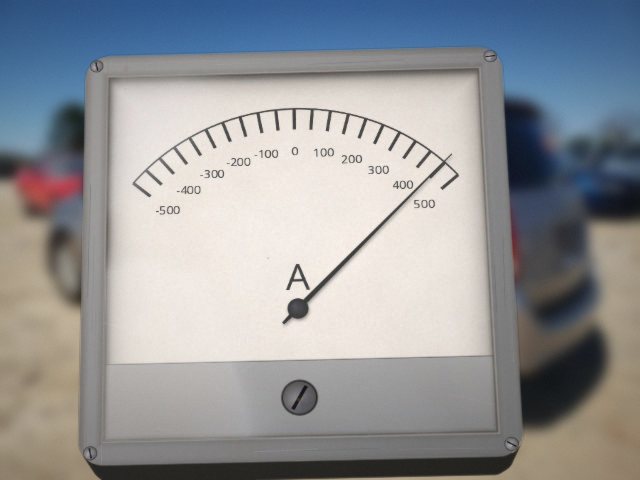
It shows {"value": 450, "unit": "A"}
